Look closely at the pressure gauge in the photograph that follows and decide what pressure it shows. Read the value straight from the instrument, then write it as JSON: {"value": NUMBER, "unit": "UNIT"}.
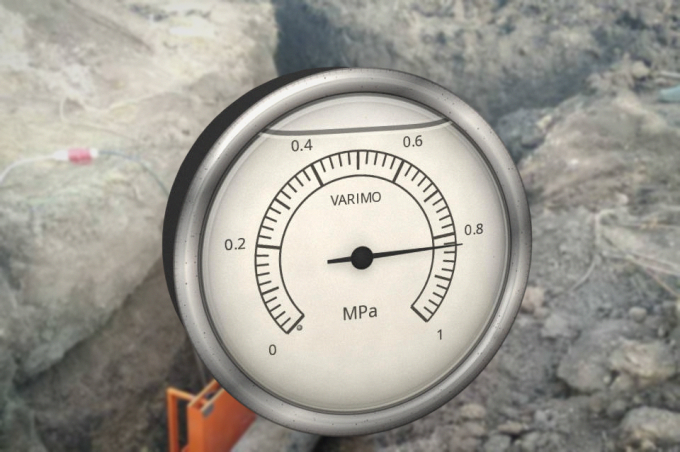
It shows {"value": 0.82, "unit": "MPa"}
